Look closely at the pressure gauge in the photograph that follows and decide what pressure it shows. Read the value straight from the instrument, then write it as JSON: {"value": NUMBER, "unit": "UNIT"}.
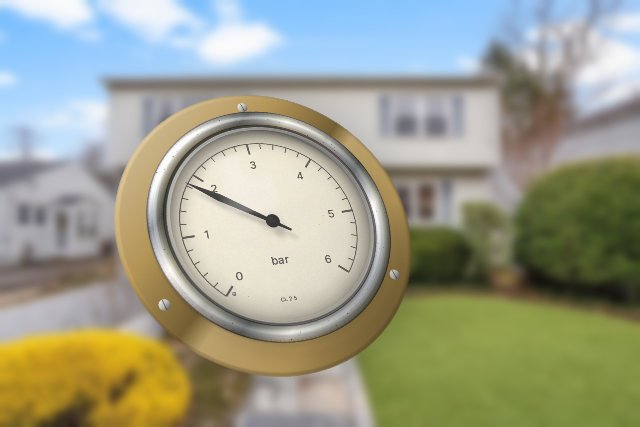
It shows {"value": 1.8, "unit": "bar"}
